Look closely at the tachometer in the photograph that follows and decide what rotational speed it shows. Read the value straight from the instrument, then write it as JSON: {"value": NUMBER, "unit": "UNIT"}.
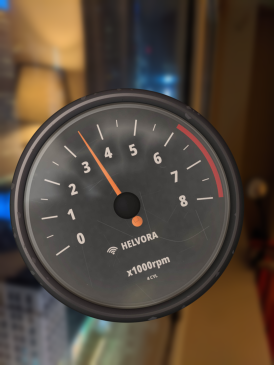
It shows {"value": 3500, "unit": "rpm"}
